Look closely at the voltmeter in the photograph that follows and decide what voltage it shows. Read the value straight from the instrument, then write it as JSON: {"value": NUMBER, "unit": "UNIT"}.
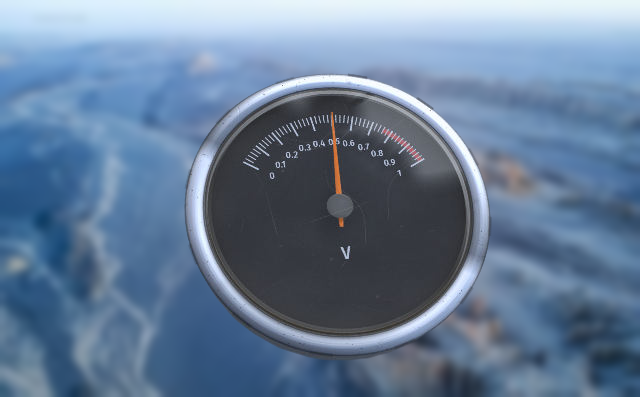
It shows {"value": 0.5, "unit": "V"}
